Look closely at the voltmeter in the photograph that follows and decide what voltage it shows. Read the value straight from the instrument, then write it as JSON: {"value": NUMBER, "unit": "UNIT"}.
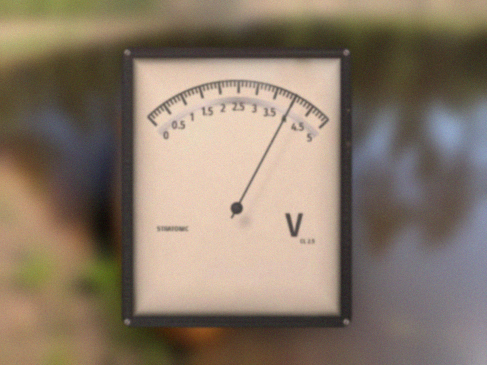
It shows {"value": 4, "unit": "V"}
